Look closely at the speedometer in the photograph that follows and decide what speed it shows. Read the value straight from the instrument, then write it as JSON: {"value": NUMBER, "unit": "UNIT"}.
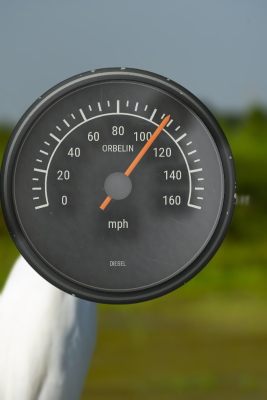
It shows {"value": 107.5, "unit": "mph"}
